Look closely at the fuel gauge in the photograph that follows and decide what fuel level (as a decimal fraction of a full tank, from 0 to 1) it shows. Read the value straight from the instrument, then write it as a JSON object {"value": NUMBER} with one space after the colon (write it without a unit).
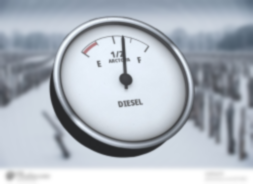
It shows {"value": 0.625}
